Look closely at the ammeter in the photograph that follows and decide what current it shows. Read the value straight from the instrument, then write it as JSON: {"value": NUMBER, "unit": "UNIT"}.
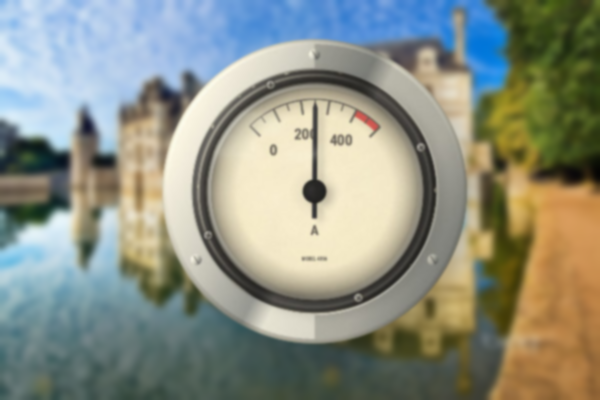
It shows {"value": 250, "unit": "A"}
